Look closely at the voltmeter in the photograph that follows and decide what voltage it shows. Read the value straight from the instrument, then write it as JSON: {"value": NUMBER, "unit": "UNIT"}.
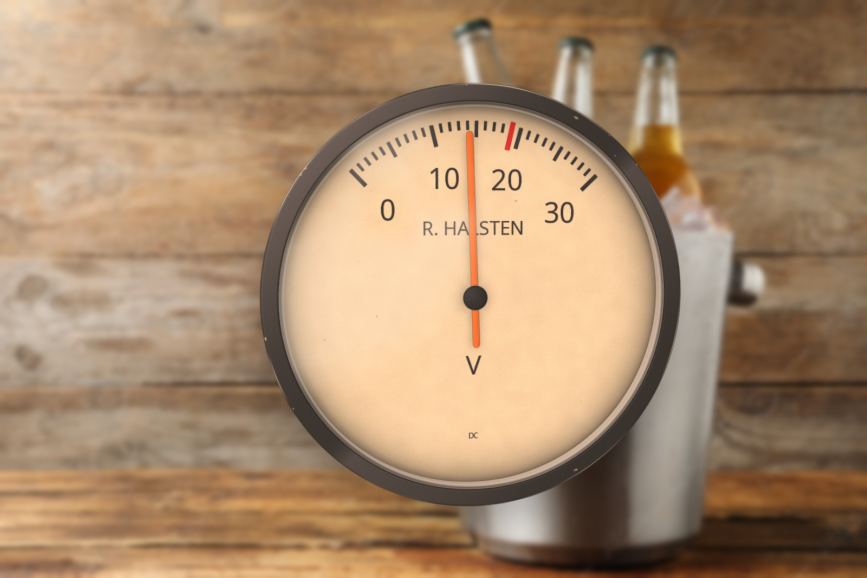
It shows {"value": 14, "unit": "V"}
